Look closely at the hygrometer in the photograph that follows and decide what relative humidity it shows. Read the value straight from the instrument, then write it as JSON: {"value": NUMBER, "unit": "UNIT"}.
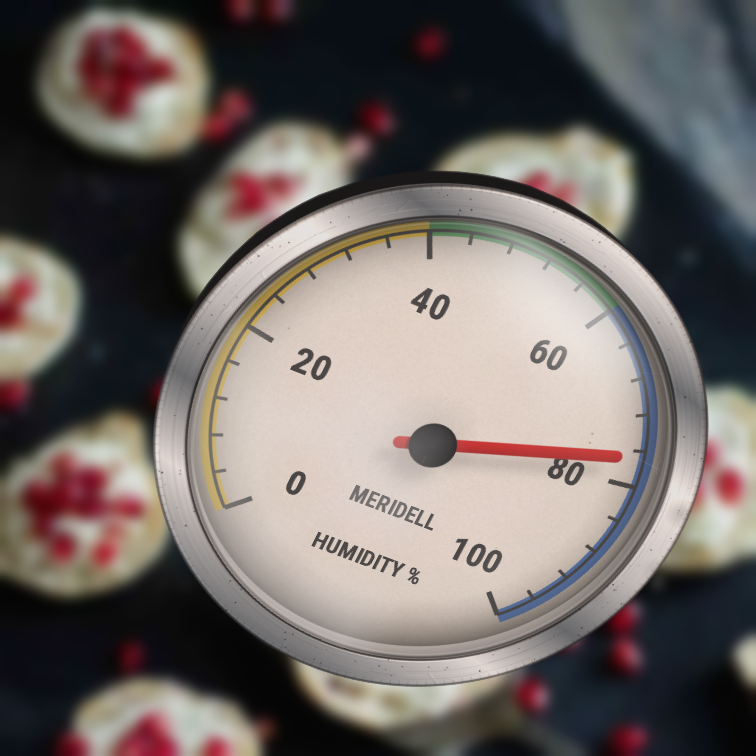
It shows {"value": 76, "unit": "%"}
